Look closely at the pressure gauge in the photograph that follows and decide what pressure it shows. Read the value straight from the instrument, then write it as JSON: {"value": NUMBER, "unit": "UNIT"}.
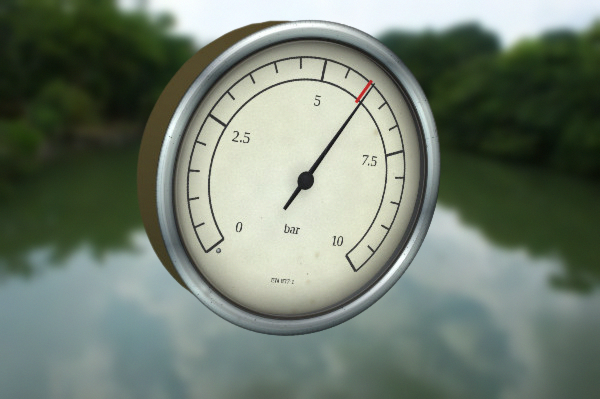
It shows {"value": 6, "unit": "bar"}
